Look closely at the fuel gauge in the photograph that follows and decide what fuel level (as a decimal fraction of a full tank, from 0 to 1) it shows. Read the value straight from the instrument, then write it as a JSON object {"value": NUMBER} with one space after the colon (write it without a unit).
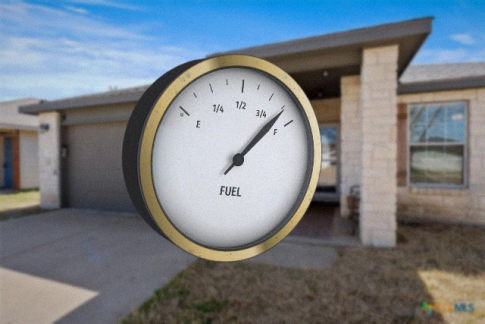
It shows {"value": 0.875}
